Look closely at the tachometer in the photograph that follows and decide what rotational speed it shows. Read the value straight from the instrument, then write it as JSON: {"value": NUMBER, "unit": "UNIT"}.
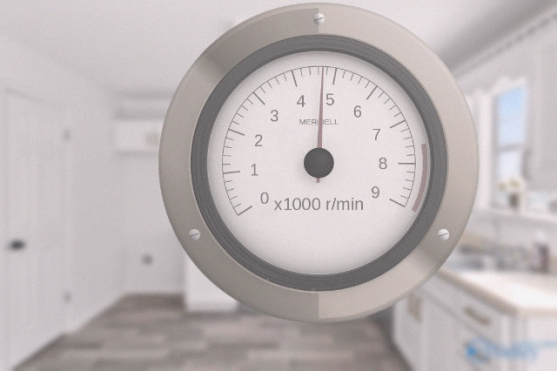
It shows {"value": 4700, "unit": "rpm"}
